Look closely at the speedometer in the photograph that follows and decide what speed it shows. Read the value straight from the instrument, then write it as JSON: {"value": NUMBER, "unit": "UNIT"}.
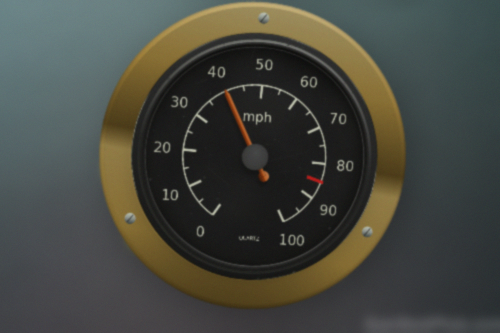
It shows {"value": 40, "unit": "mph"}
